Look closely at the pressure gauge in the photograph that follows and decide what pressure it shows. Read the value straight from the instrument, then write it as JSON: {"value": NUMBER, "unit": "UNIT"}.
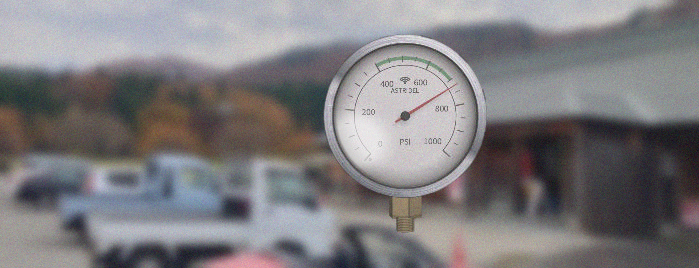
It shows {"value": 725, "unit": "psi"}
